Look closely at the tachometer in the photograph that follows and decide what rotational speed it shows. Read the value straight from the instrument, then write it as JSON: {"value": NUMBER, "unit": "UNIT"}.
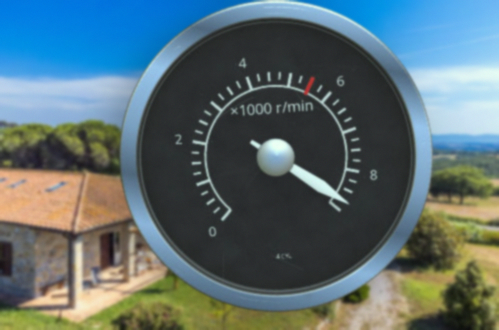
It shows {"value": 8750, "unit": "rpm"}
